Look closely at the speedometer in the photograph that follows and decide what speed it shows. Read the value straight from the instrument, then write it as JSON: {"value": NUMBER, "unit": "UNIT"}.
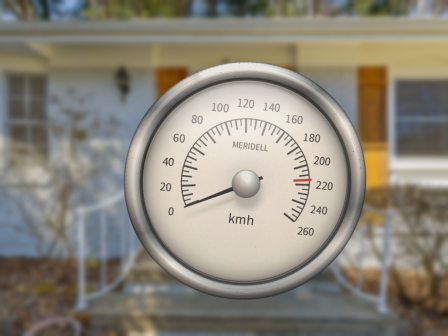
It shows {"value": 0, "unit": "km/h"}
